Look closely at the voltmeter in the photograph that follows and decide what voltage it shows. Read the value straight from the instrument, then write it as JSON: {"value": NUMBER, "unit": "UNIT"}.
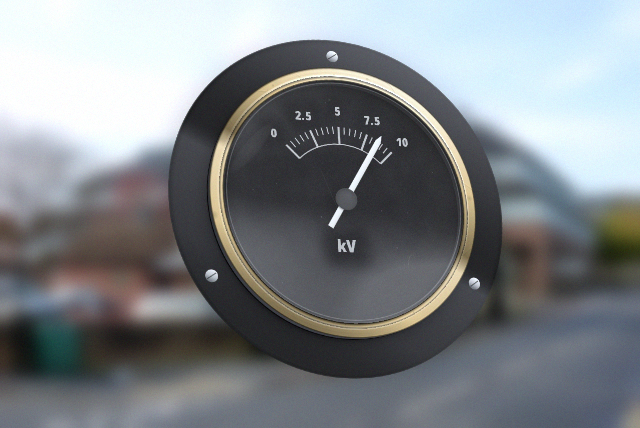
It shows {"value": 8.5, "unit": "kV"}
